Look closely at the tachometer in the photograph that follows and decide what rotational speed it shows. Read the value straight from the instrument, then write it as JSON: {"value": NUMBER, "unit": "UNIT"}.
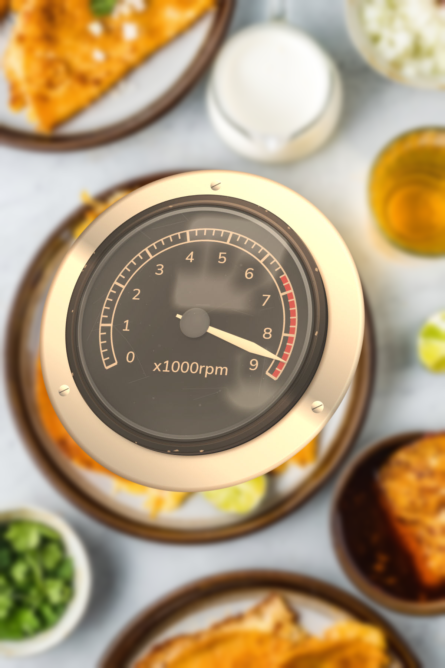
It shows {"value": 8600, "unit": "rpm"}
